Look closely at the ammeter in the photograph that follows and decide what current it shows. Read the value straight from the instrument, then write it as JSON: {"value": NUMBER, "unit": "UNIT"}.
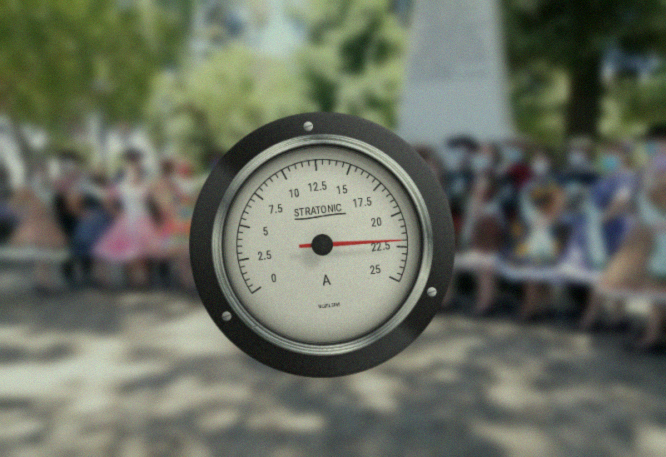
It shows {"value": 22, "unit": "A"}
